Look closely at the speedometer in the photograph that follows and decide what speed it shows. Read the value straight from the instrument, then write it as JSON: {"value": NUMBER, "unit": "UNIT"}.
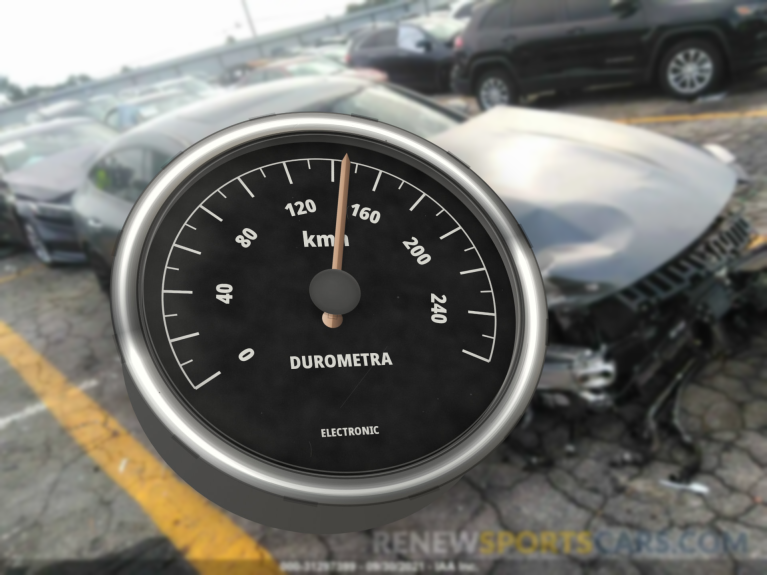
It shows {"value": 145, "unit": "km/h"}
